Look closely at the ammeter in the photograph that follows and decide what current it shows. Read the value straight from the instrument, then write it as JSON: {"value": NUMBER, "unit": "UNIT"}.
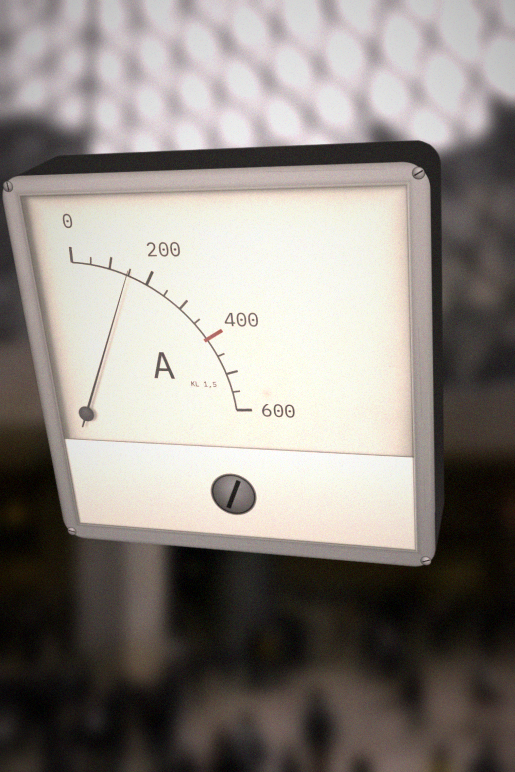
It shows {"value": 150, "unit": "A"}
